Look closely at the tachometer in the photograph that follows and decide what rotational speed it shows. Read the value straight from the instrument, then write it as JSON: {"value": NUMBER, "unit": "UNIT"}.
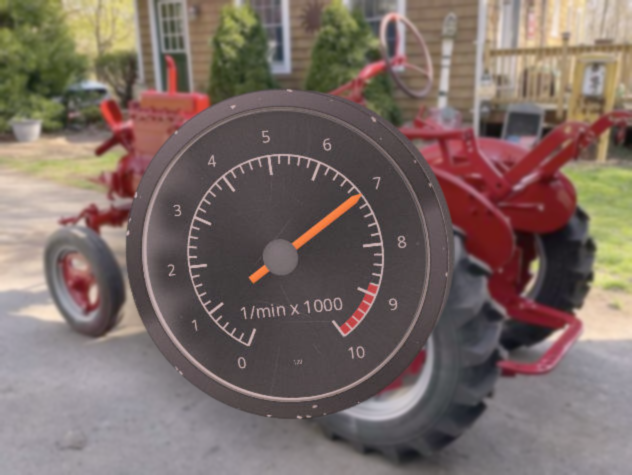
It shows {"value": 7000, "unit": "rpm"}
